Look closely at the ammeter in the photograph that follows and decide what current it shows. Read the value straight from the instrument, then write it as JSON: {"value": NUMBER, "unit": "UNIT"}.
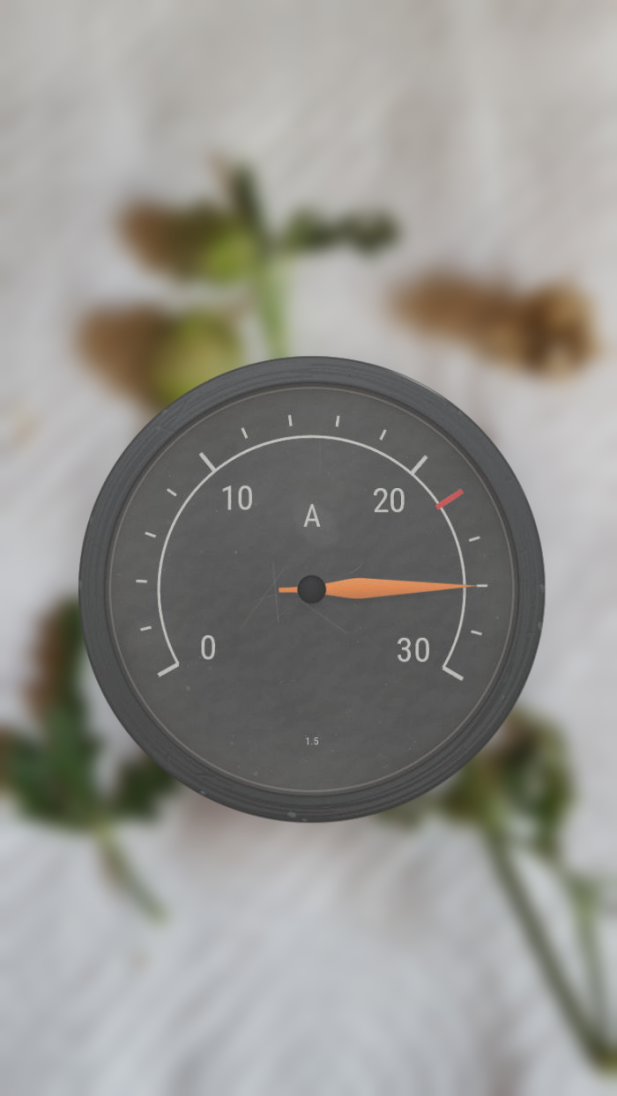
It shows {"value": 26, "unit": "A"}
